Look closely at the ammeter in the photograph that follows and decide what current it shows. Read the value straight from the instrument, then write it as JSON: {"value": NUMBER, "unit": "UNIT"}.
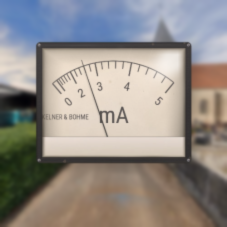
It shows {"value": 2.6, "unit": "mA"}
